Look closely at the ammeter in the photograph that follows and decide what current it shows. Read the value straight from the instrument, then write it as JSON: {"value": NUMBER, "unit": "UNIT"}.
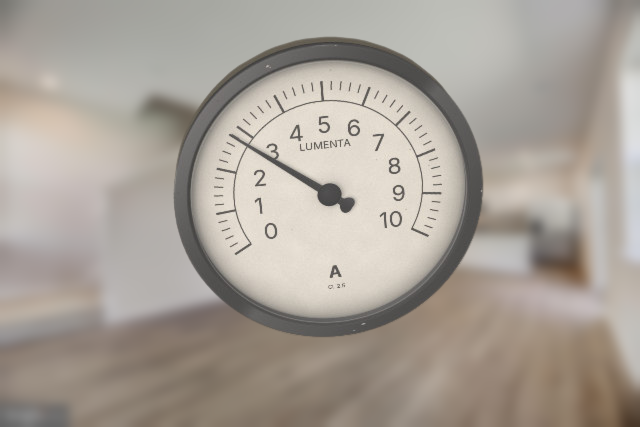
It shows {"value": 2.8, "unit": "A"}
